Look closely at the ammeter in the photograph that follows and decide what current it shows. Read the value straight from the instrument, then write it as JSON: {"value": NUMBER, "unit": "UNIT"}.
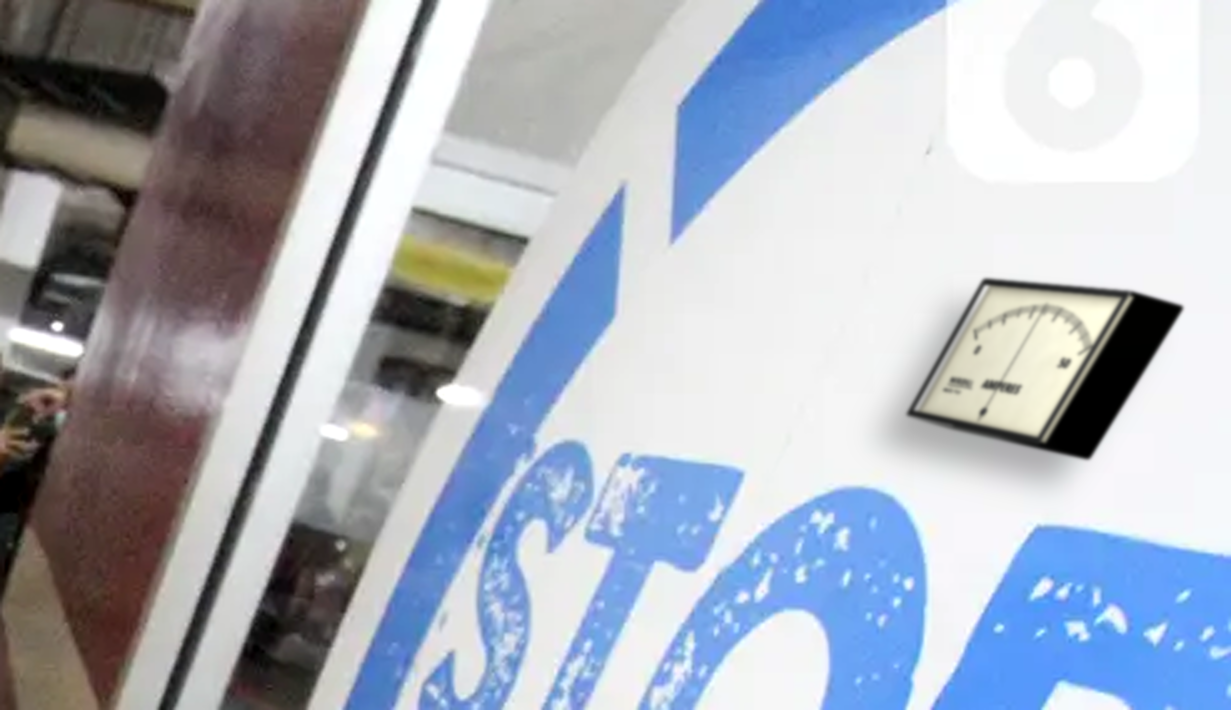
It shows {"value": 25, "unit": "A"}
